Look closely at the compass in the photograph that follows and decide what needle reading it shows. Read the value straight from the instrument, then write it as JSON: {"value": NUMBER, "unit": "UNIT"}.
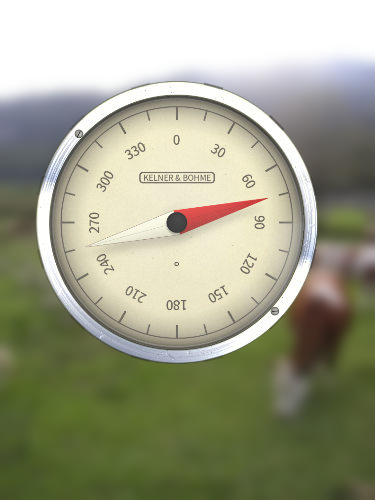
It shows {"value": 75, "unit": "°"}
